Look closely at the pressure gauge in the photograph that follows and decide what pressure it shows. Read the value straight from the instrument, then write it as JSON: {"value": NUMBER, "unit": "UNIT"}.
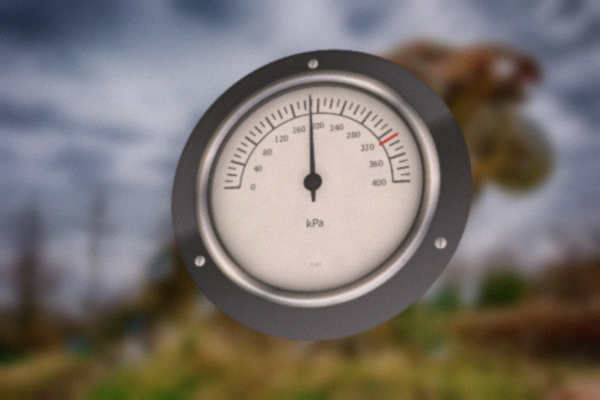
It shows {"value": 190, "unit": "kPa"}
